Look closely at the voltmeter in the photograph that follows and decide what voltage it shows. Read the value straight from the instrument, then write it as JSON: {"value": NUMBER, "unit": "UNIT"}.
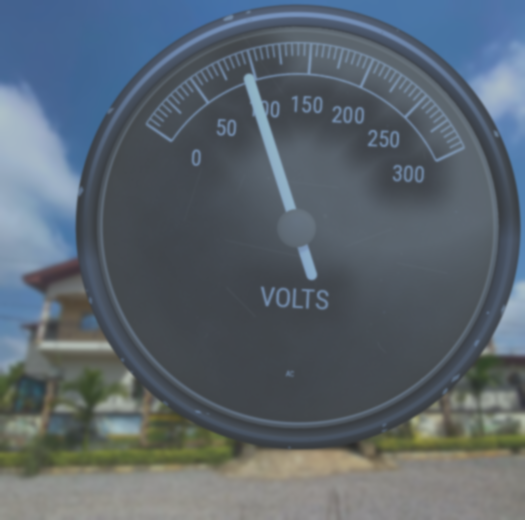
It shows {"value": 95, "unit": "V"}
